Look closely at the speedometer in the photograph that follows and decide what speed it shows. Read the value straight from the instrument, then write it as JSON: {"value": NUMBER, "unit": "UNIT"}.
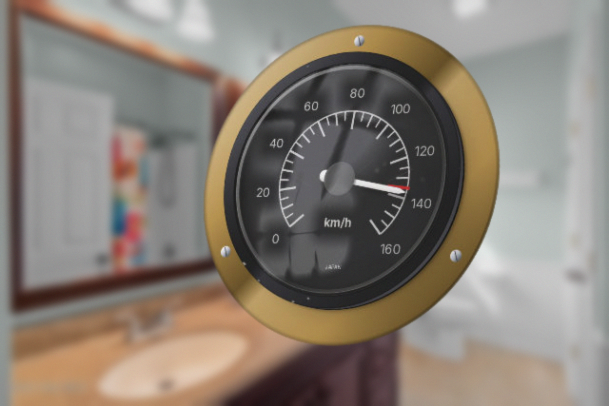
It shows {"value": 137.5, "unit": "km/h"}
